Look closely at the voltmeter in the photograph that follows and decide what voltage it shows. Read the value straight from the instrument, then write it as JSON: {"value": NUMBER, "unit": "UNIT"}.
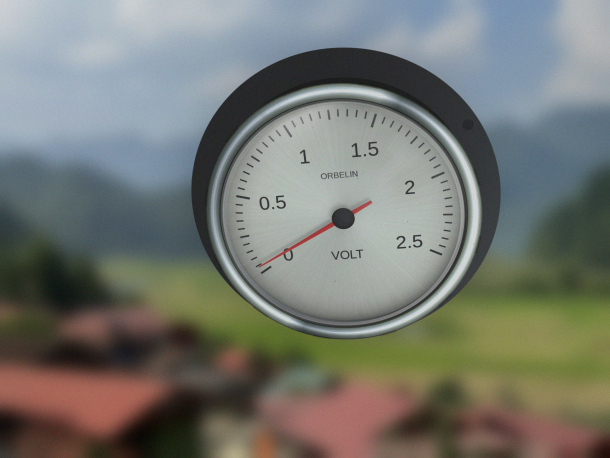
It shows {"value": 0.05, "unit": "V"}
